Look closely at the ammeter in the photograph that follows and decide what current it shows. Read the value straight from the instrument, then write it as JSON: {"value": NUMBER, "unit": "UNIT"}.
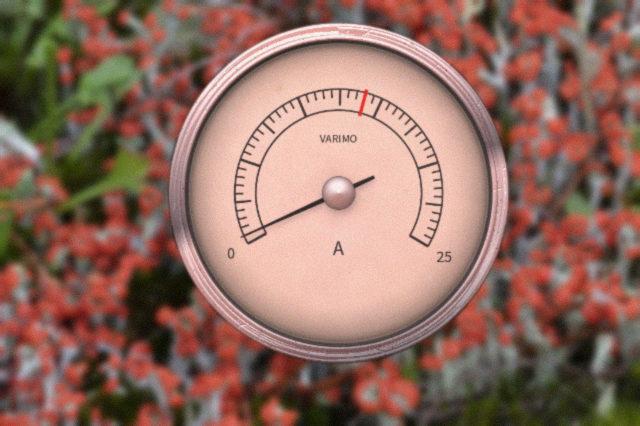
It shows {"value": 0.5, "unit": "A"}
